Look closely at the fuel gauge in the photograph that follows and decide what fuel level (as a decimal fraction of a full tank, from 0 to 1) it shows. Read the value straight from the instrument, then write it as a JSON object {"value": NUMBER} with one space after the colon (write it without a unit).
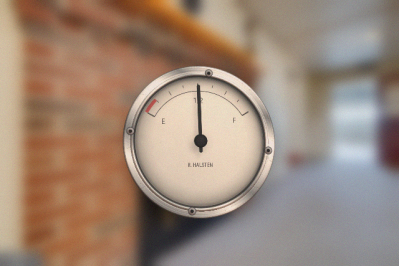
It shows {"value": 0.5}
